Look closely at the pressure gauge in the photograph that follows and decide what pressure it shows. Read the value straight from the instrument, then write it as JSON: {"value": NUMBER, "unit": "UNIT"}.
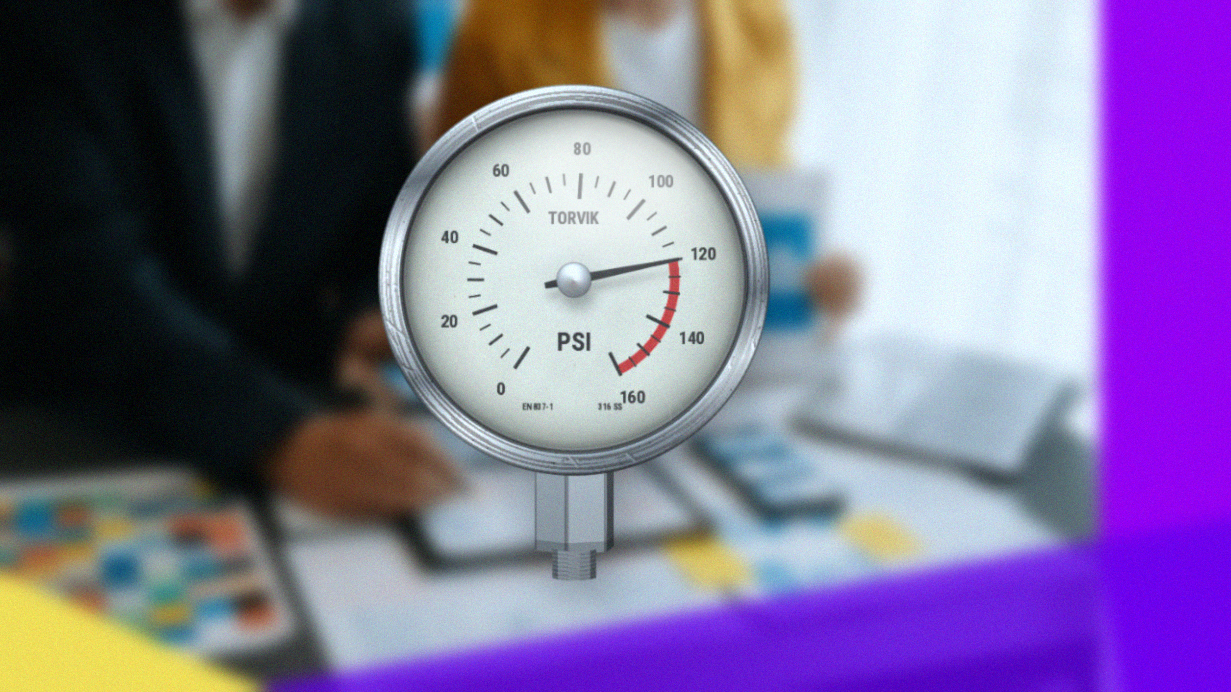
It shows {"value": 120, "unit": "psi"}
